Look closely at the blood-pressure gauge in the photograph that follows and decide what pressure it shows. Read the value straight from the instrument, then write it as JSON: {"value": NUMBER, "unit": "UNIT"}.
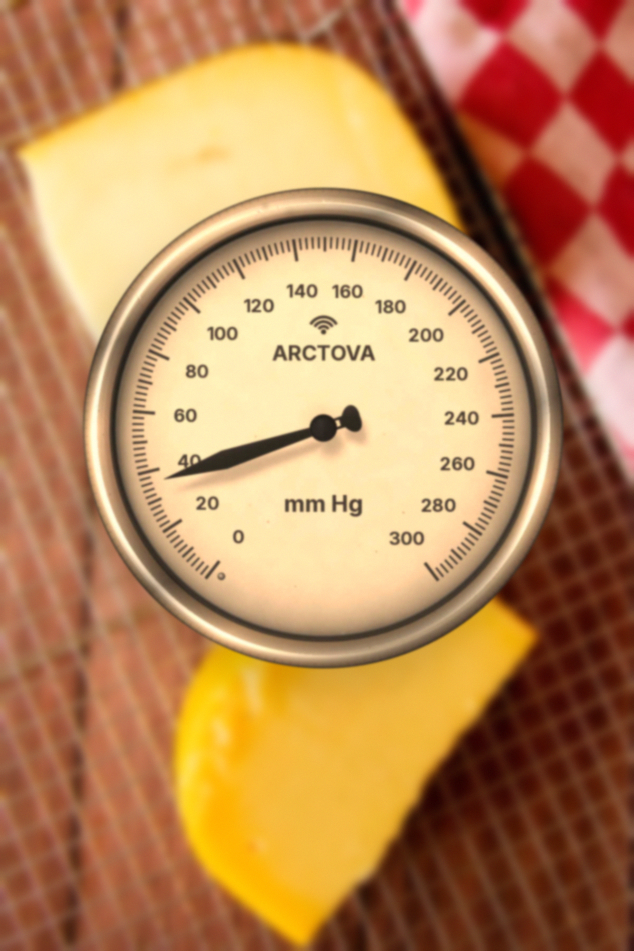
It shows {"value": 36, "unit": "mmHg"}
